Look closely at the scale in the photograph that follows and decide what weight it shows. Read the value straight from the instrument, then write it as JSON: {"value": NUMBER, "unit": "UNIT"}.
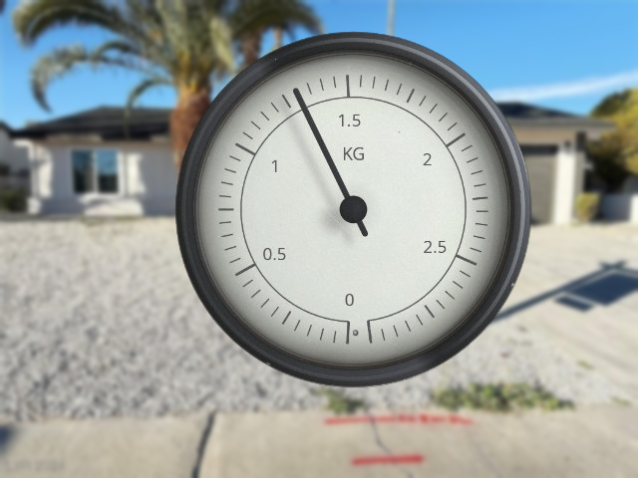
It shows {"value": 1.3, "unit": "kg"}
